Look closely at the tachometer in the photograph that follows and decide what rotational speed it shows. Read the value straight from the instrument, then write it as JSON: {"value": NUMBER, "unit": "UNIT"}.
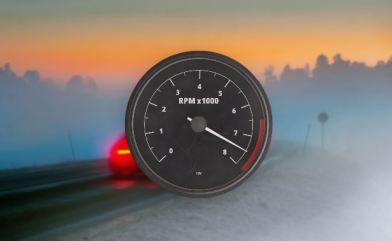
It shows {"value": 7500, "unit": "rpm"}
